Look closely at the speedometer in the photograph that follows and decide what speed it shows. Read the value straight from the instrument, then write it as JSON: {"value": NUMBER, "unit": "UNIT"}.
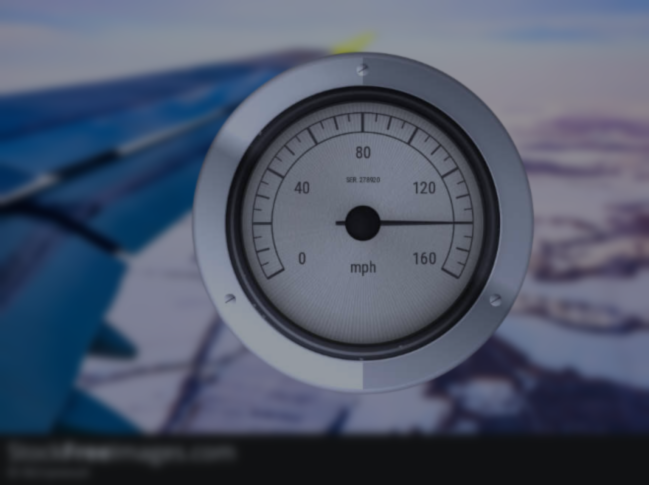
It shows {"value": 140, "unit": "mph"}
